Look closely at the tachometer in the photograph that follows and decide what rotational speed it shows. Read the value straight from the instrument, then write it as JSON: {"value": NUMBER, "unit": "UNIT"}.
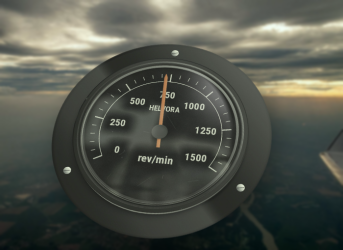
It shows {"value": 725, "unit": "rpm"}
